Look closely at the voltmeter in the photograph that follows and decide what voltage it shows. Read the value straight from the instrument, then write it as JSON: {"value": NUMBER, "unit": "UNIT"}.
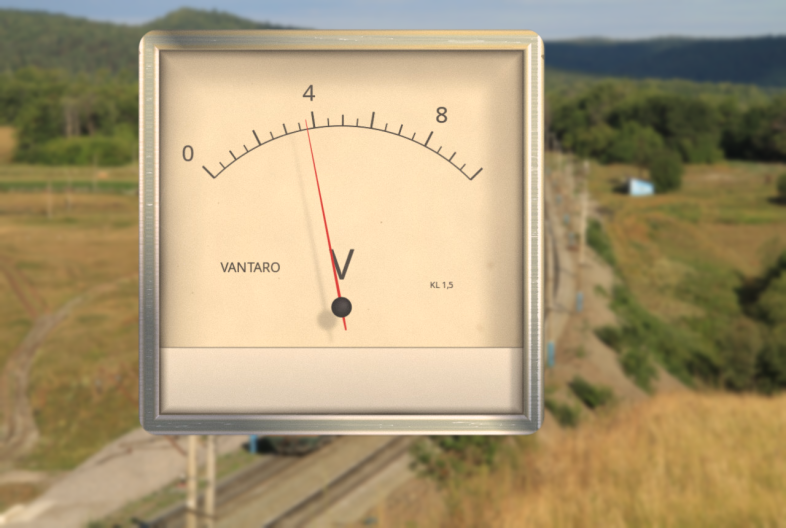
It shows {"value": 3.75, "unit": "V"}
